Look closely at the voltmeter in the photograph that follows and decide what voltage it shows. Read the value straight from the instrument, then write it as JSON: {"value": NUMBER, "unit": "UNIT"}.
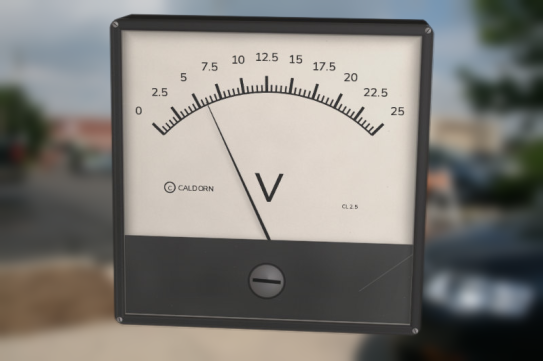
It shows {"value": 6, "unit": "V"}
